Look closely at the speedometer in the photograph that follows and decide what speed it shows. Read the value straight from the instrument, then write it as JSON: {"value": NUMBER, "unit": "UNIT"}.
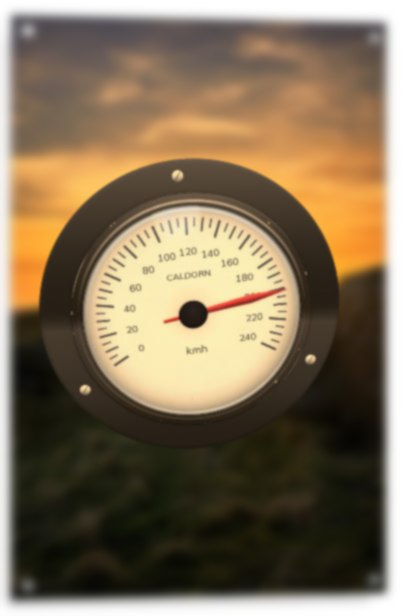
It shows {"value": 200, "unit": "km/h"}
